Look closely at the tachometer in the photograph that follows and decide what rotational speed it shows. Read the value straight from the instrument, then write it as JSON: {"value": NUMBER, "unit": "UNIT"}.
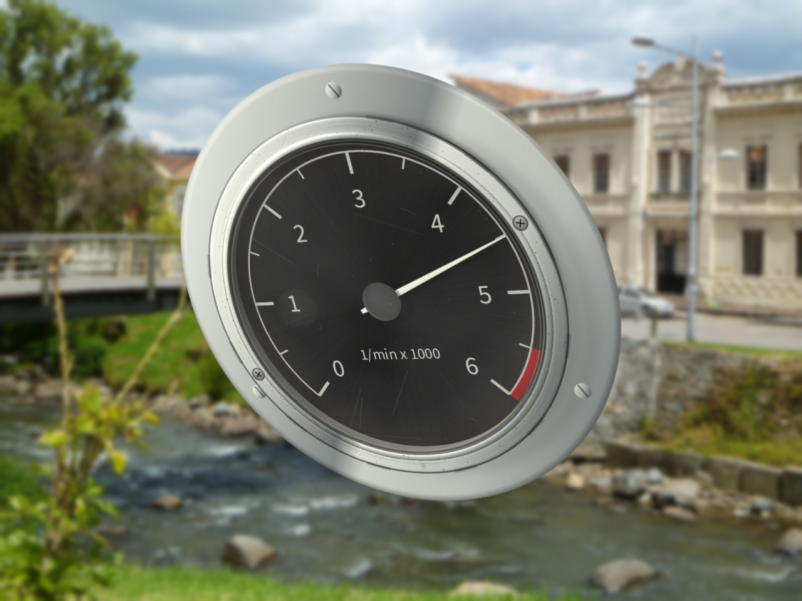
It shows {"value": 4500, "unit": "rpm"}
